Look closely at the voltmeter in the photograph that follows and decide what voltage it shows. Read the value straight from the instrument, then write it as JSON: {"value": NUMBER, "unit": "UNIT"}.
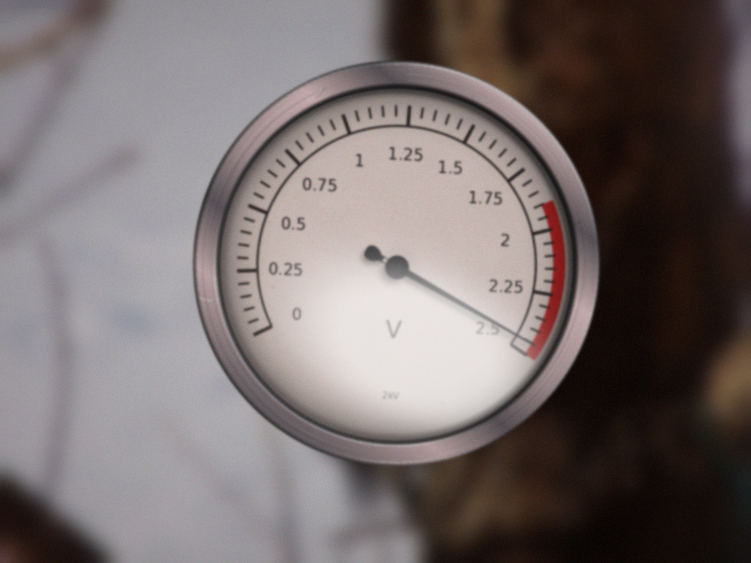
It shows {"value": 2.45, "unit": "V"}
